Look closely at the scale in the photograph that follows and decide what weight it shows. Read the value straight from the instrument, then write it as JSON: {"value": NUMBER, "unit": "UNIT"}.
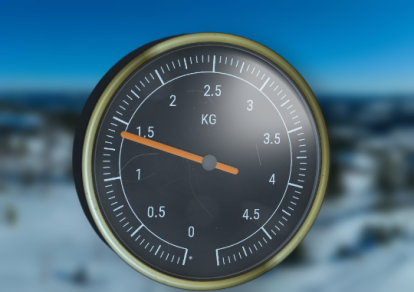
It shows {"value": 1.4, "unit": "kg"}
